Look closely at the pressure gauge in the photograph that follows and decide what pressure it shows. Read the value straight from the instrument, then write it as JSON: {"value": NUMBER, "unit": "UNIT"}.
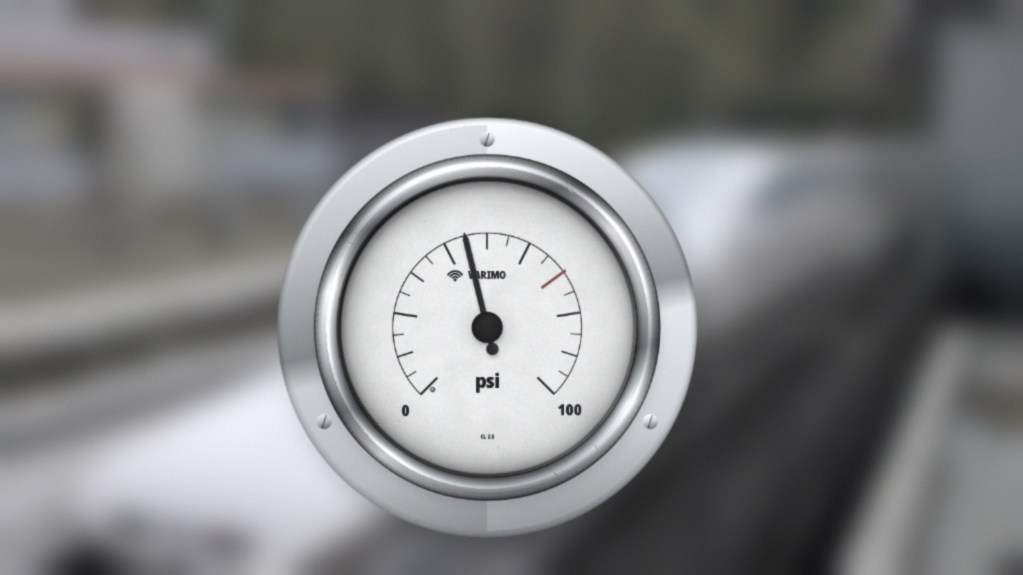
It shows {"value": 45, "unit": "psi"}
